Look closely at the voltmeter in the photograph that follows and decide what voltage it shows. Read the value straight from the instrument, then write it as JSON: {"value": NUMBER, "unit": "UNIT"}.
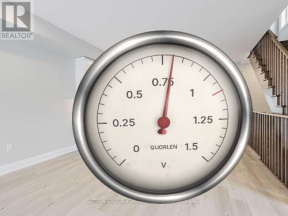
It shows {"value": 0.8, "unit": "V"}
